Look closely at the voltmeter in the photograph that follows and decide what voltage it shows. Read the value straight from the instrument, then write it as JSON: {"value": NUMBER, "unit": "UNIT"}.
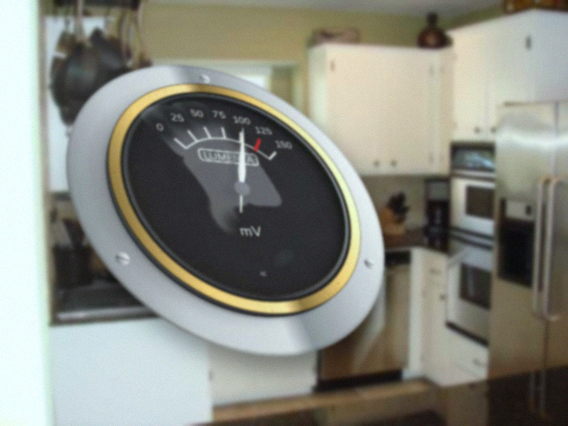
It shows {"value": 100, "unit": "mV"}
